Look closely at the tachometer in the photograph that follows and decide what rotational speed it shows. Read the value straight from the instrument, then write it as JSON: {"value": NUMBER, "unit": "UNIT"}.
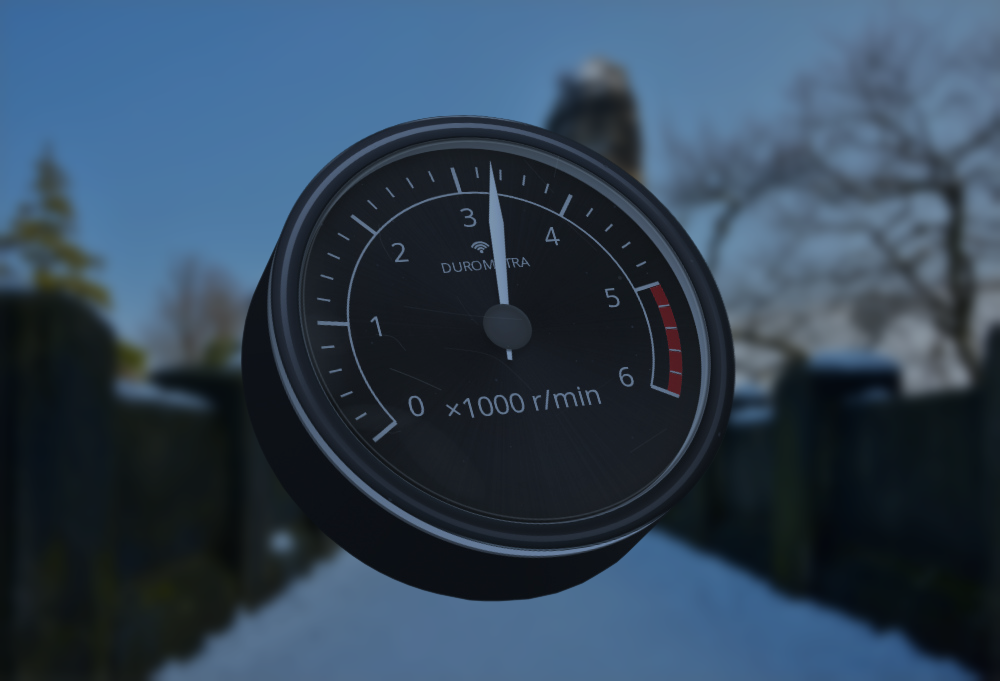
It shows {"value": 3300, "unit": "rpm"}
